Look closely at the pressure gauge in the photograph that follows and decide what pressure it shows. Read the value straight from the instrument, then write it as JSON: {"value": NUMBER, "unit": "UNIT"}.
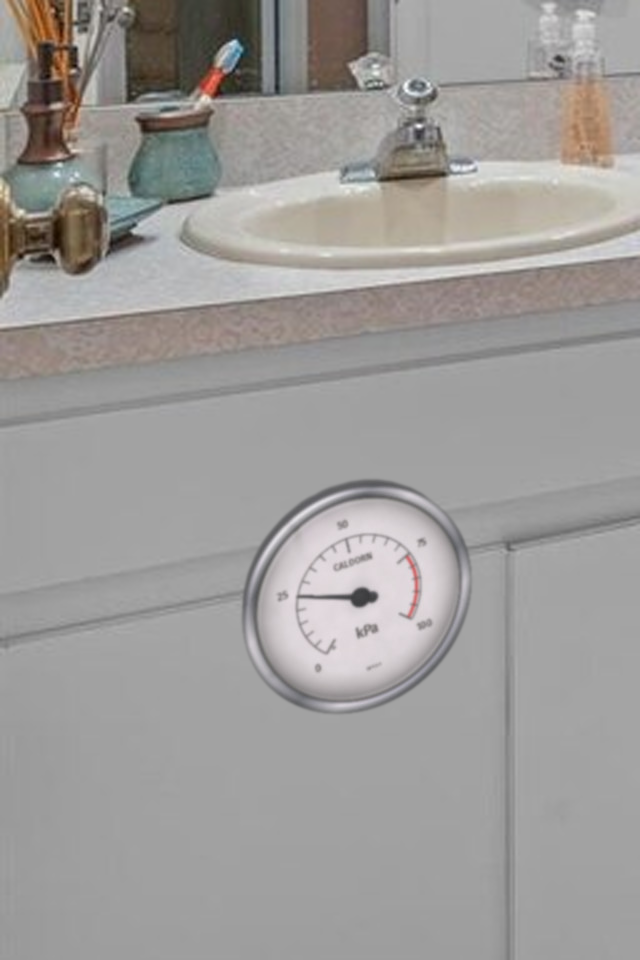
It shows {"value": 25, "unit": "kPa"}
